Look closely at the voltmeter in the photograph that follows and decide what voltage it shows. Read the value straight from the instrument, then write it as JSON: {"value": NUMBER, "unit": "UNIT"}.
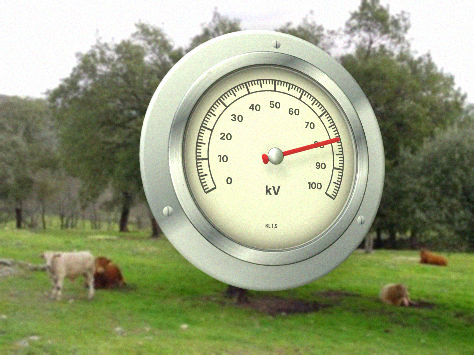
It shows {"value": 80, "unit": "kV"}
